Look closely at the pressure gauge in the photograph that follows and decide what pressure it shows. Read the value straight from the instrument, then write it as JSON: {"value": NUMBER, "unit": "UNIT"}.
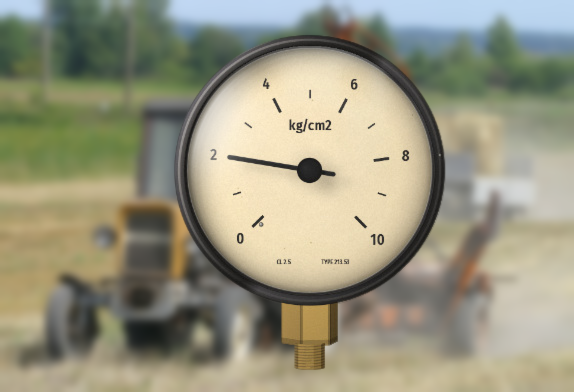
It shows {"value": 2, "unit": "kg/cm²"}
